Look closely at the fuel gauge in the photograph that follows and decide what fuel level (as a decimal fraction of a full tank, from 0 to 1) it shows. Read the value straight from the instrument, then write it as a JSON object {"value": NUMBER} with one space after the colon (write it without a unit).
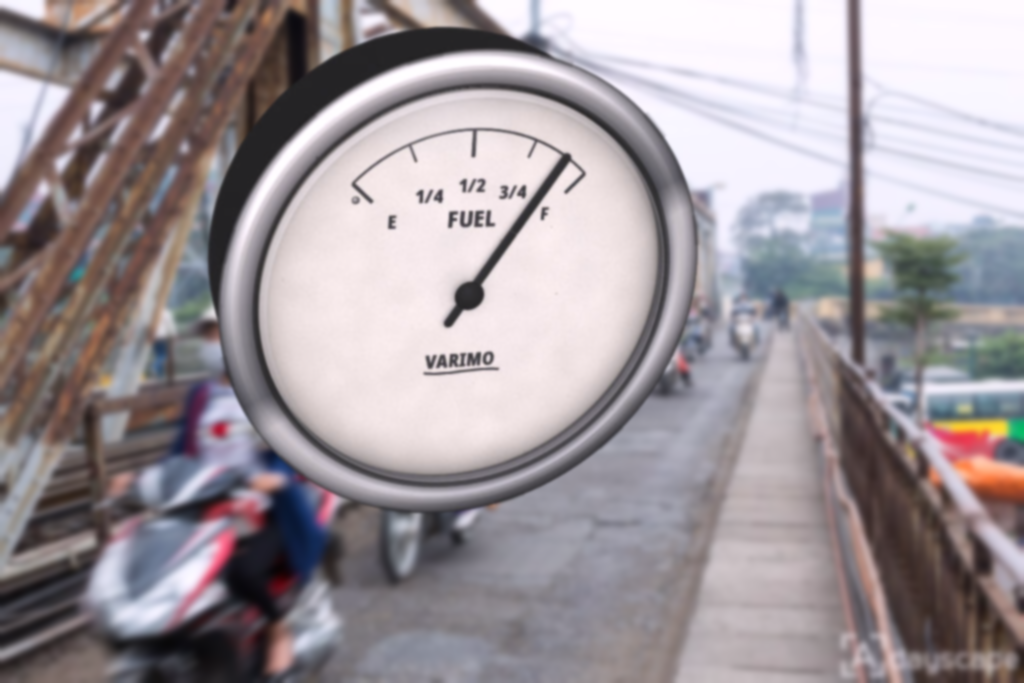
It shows {"value": 0.875}
